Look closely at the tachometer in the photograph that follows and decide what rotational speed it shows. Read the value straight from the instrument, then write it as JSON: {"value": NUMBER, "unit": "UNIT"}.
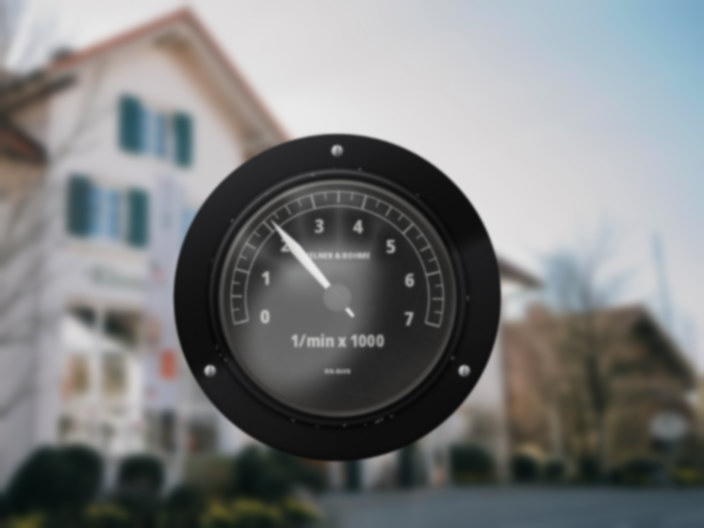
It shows {"value": 2125, "unit": "rpm"}
